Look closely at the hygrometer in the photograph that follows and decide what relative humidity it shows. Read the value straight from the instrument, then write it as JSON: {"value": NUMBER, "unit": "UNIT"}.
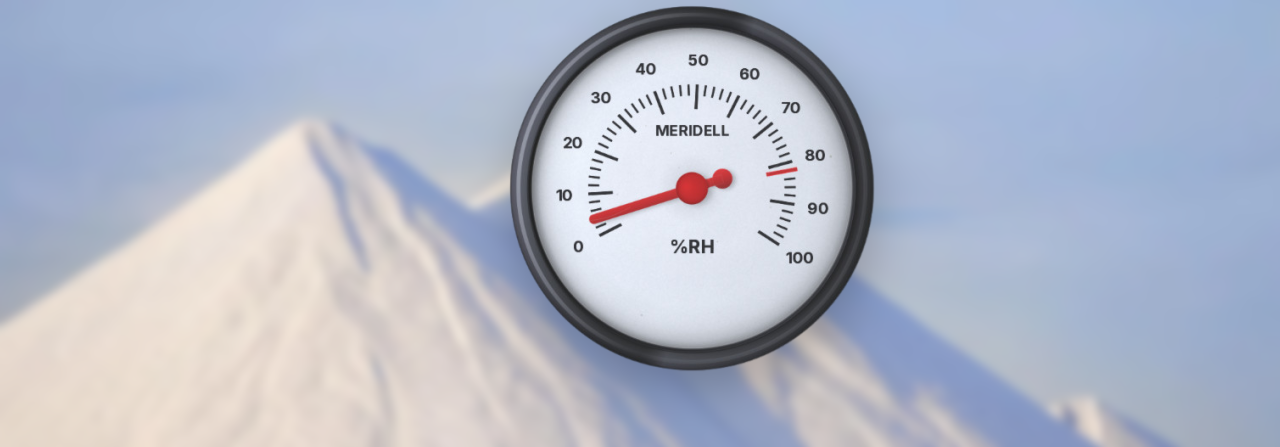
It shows {"value": 4, "unit": "%"}
